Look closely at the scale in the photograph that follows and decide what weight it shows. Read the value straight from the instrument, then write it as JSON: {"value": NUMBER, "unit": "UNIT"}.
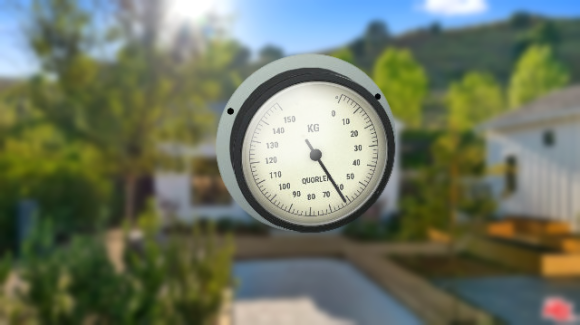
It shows {"value": 62, "unit": "kg"}
